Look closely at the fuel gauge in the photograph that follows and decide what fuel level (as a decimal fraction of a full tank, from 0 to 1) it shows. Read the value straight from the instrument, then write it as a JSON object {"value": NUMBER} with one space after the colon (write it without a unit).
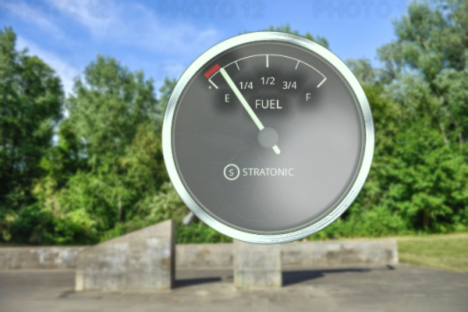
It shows {"value": 0.125}
